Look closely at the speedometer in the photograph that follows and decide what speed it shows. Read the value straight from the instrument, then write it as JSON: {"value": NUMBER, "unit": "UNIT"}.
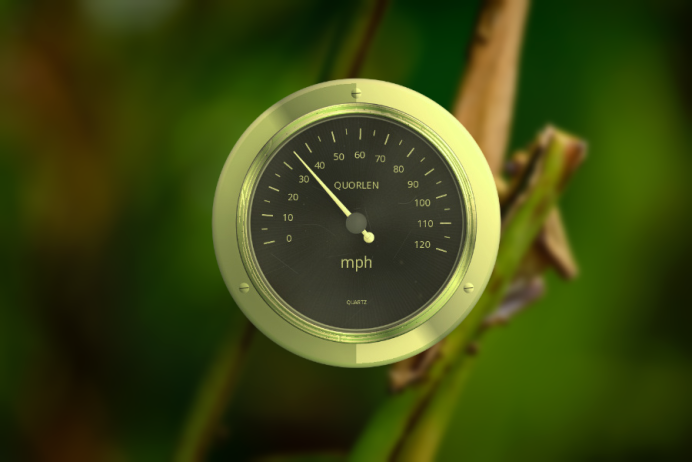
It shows {"value": 35, "unit": "mph"}
